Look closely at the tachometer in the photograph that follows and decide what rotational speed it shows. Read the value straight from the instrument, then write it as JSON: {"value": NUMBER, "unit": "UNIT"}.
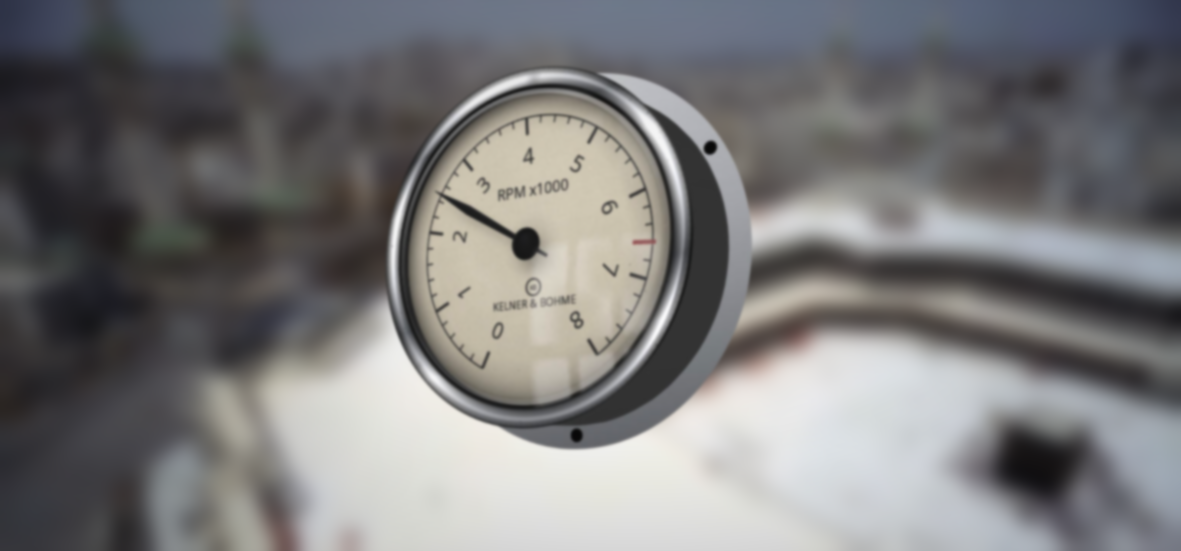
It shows {"value": 2500, "unit": "rpm"}
